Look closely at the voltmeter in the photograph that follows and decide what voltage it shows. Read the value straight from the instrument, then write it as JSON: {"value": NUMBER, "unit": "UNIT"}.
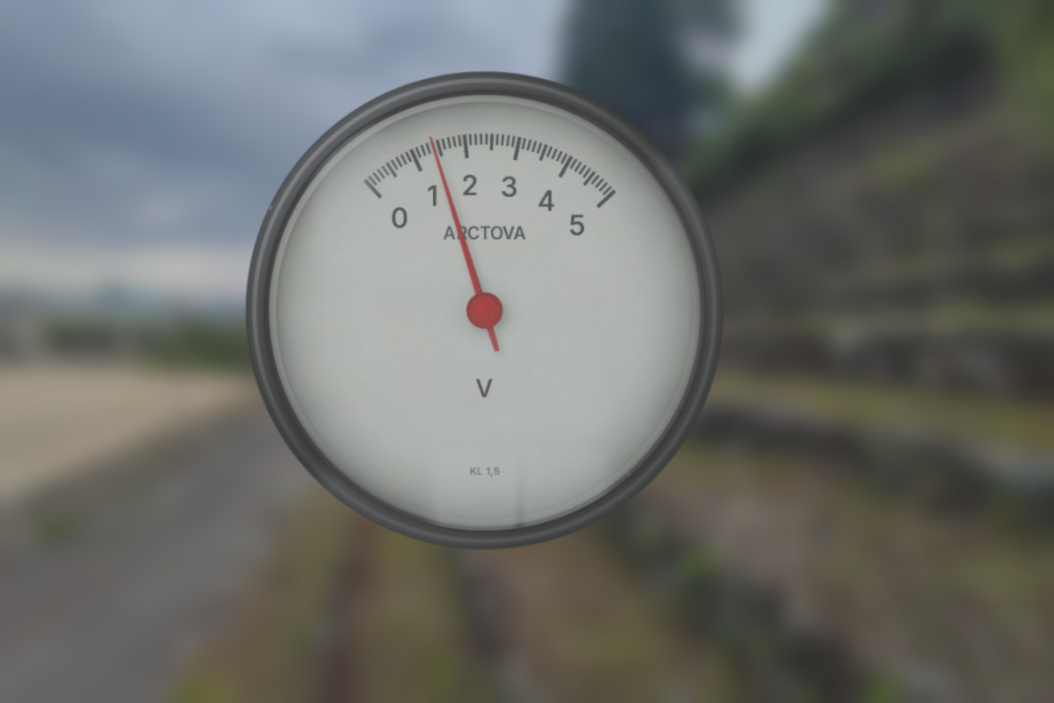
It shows {"value": 1.4, "unit": "V"}
